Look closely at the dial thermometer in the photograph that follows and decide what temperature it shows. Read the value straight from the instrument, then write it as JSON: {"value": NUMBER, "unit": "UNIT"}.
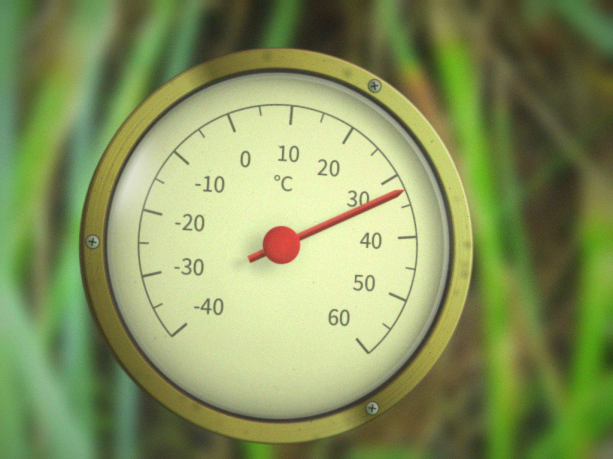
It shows {"value": 32.5, "unit": "°C"}
